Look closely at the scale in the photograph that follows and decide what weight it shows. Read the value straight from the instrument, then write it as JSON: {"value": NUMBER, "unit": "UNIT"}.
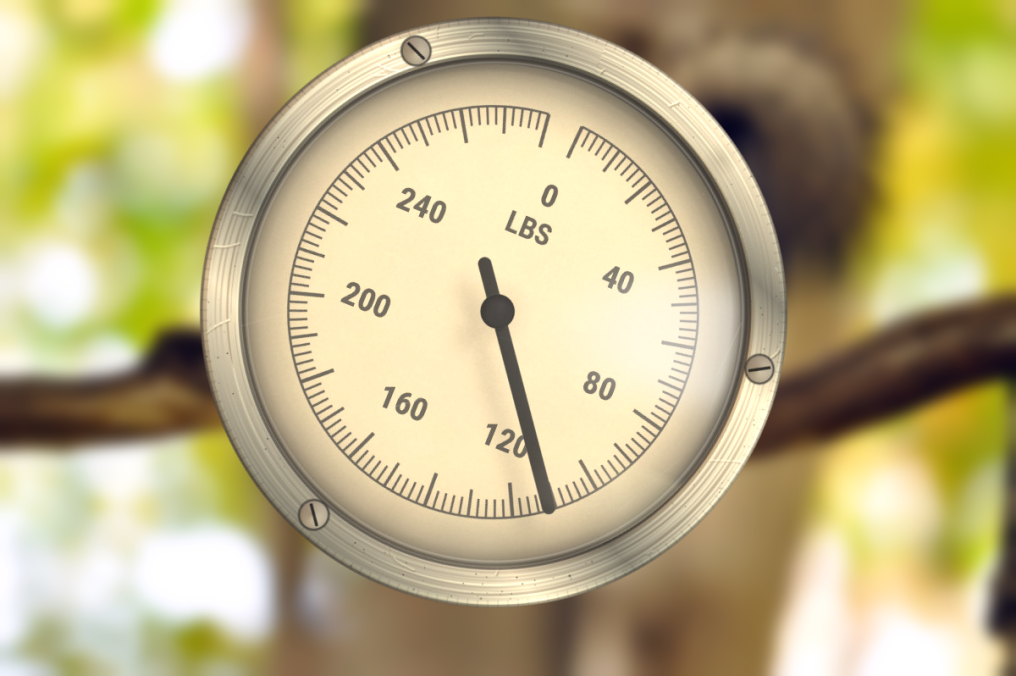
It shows {"value": 112, "unit": "lb"}
